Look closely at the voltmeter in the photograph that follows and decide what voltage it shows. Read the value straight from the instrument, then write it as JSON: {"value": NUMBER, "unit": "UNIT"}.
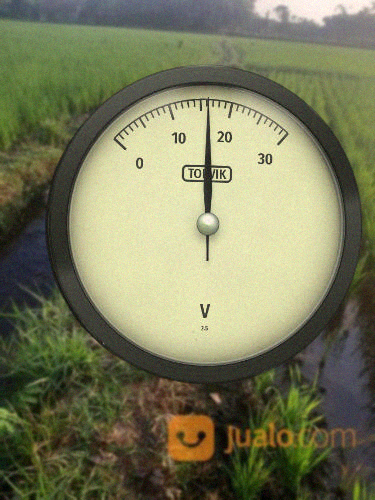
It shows {"value": 16, "unit": "V"}
